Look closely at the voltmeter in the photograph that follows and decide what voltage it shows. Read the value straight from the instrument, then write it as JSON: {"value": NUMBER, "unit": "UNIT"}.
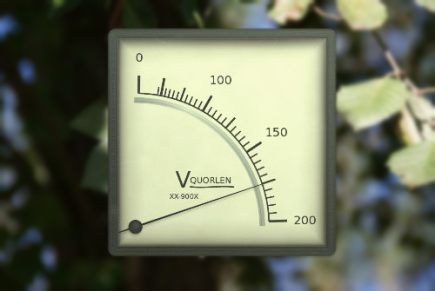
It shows {"value": 175, "unit": "V"}
